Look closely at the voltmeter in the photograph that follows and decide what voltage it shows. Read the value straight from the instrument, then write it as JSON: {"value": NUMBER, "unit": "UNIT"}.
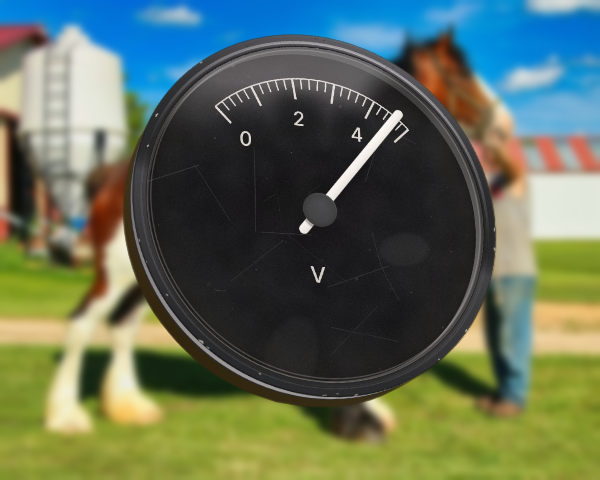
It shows {"value": 4.6, "unit": "V"}
